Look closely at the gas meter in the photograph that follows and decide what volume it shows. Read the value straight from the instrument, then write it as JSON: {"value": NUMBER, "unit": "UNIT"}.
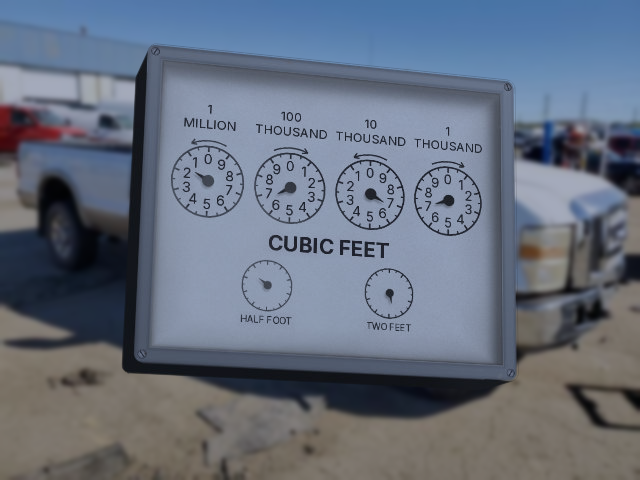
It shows {"value": 166700, "unit": "ft³"}
